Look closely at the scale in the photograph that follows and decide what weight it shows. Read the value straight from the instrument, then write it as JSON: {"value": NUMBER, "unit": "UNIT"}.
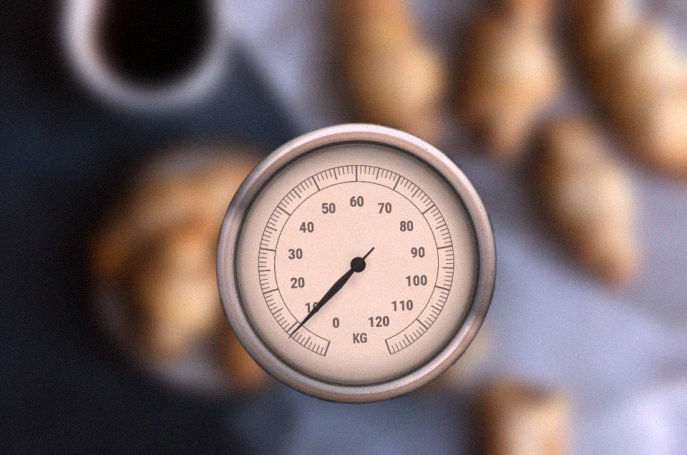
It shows {"value": 9, "unit": "kg"}
